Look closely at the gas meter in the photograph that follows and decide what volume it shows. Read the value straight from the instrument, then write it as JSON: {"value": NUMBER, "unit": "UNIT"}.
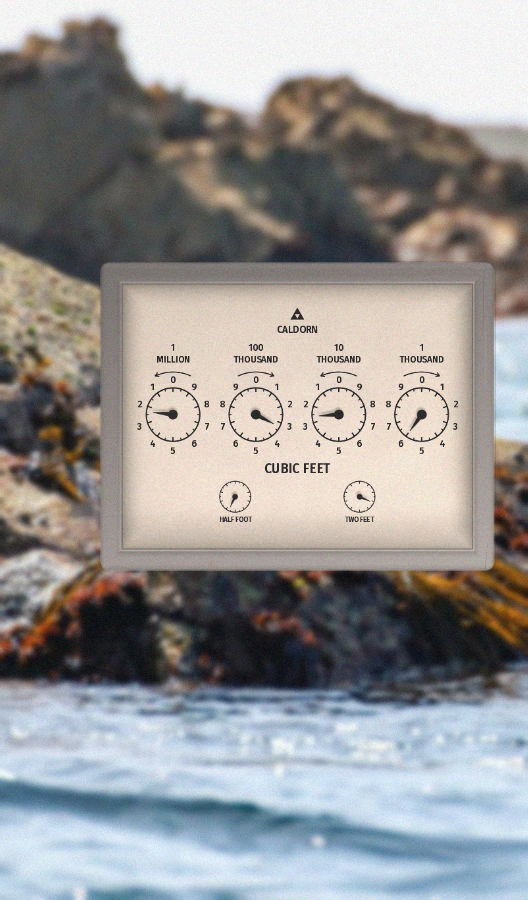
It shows {"value": 232600, "unit": "ft³"}
